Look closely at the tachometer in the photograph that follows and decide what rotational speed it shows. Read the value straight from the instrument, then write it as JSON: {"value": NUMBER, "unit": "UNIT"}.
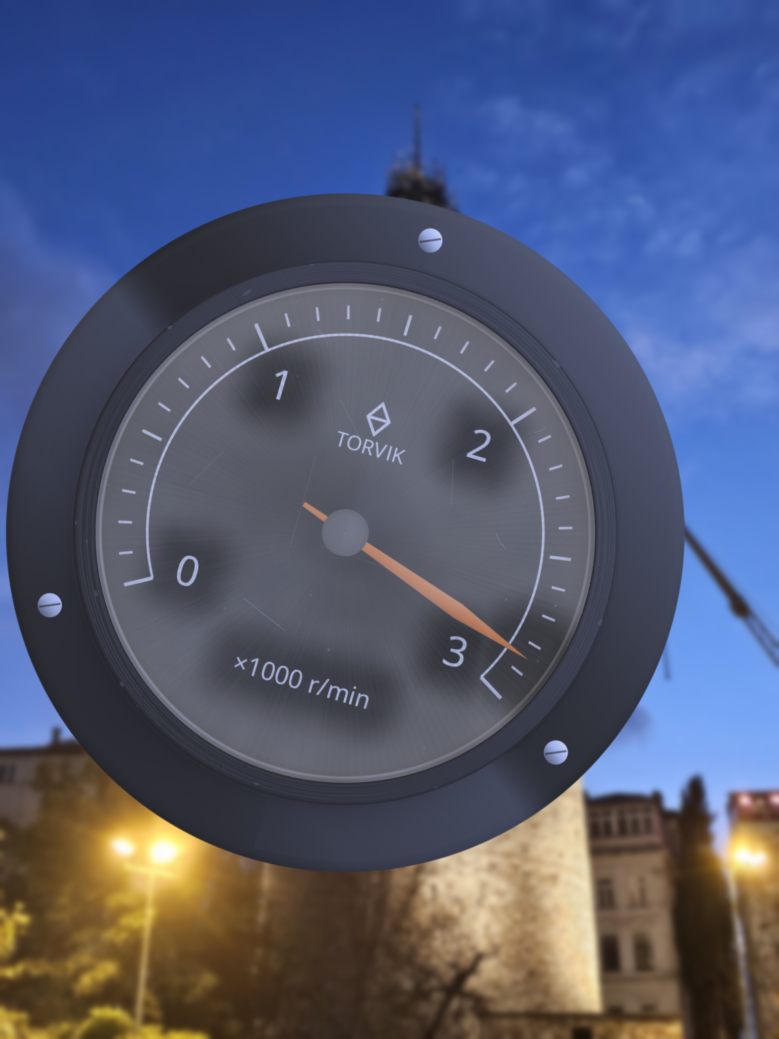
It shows {"value": 2850, "unit": "rpm"}
